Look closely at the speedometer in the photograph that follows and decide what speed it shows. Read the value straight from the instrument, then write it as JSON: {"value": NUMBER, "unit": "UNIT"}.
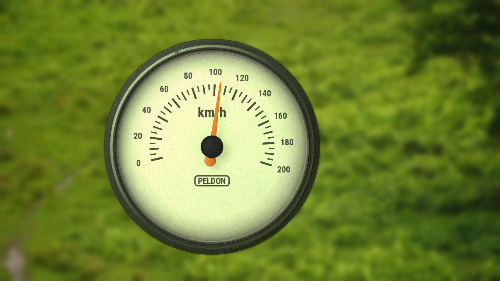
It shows {"value": 105, "unit": "km/h"}
